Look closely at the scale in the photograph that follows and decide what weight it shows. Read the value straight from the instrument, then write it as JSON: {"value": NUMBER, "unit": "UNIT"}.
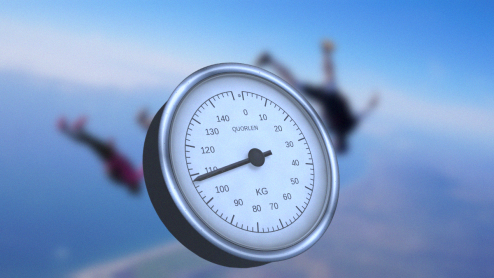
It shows {"value": 108, "unit": "kg"}
